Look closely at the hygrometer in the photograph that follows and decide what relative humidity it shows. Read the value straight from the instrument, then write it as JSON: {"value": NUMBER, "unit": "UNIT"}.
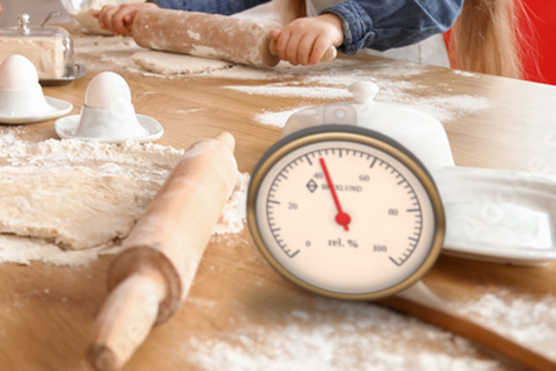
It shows {"value": 44, "unit": "%"}
